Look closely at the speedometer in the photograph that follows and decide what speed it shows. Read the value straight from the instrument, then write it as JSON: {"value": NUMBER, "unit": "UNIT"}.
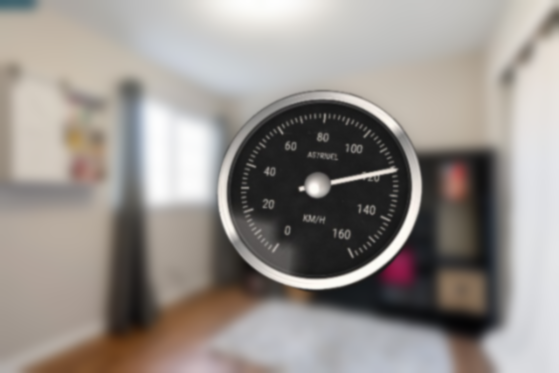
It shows {"value": 120, "unit": "km/h"}
